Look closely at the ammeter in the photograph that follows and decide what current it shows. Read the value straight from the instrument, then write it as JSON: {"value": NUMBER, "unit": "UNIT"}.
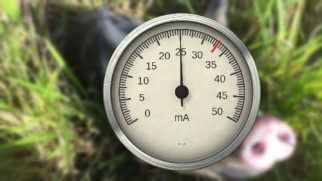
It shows {"value": 25, "unit": "mA"}
